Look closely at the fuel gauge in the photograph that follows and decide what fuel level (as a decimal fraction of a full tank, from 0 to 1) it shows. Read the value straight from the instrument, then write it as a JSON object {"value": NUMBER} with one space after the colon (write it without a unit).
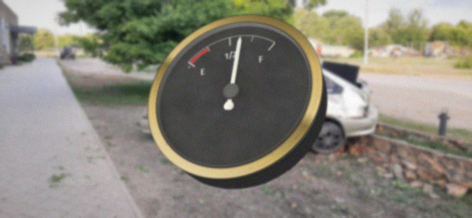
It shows {"value": 0.625}
